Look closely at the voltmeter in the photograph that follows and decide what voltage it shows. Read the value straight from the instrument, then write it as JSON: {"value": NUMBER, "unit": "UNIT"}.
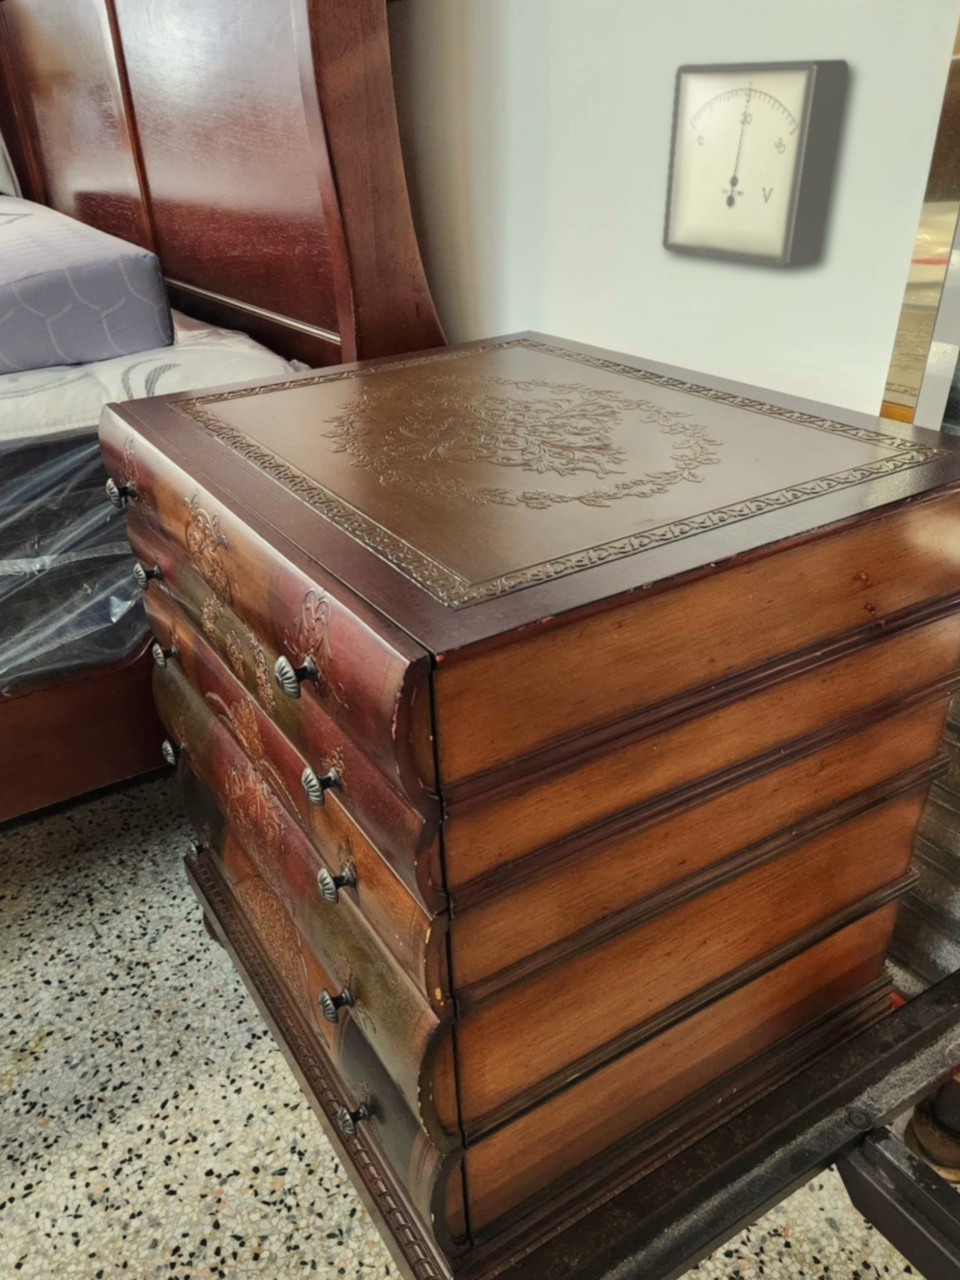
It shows {"value": 20, "unit": "V"}
